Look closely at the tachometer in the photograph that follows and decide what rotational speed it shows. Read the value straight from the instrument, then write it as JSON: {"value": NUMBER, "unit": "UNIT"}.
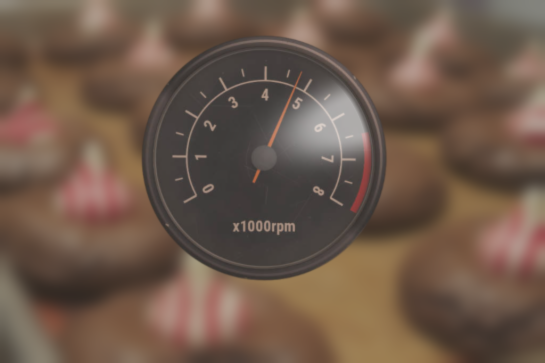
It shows {"value": 4750, "unit": "rpm"}
